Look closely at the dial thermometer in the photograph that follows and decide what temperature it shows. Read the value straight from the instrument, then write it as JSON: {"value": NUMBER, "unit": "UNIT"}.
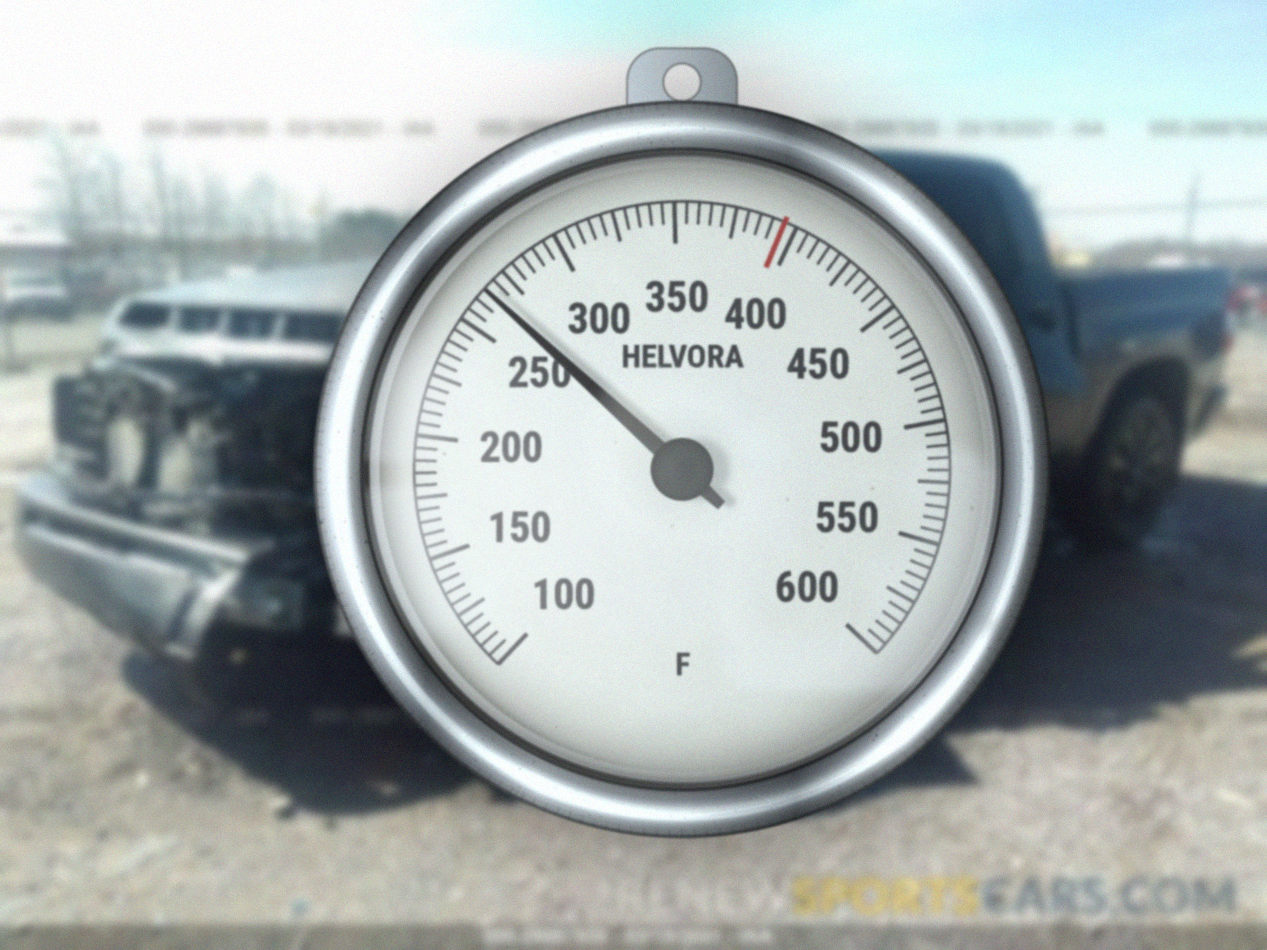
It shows {"value": 265, "unit": "°F"}
